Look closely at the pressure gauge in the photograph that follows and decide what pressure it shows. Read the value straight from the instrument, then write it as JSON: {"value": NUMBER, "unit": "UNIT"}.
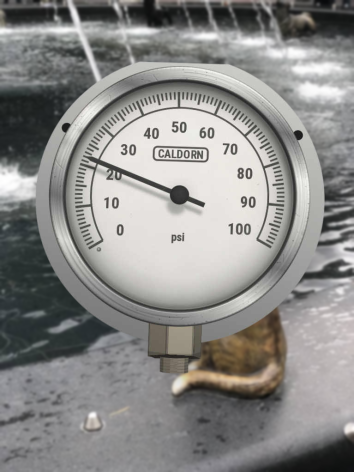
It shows {"value": 22, "unit": "psi"}
